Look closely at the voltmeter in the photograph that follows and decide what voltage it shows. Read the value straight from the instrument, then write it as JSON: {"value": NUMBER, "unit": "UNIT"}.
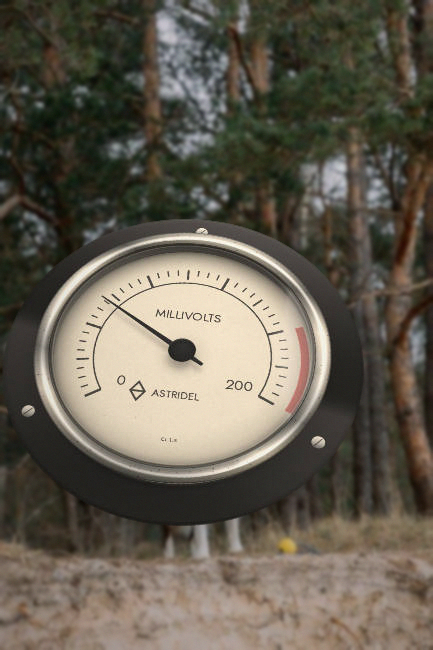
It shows {"value": 55, "unit": "mV"}
